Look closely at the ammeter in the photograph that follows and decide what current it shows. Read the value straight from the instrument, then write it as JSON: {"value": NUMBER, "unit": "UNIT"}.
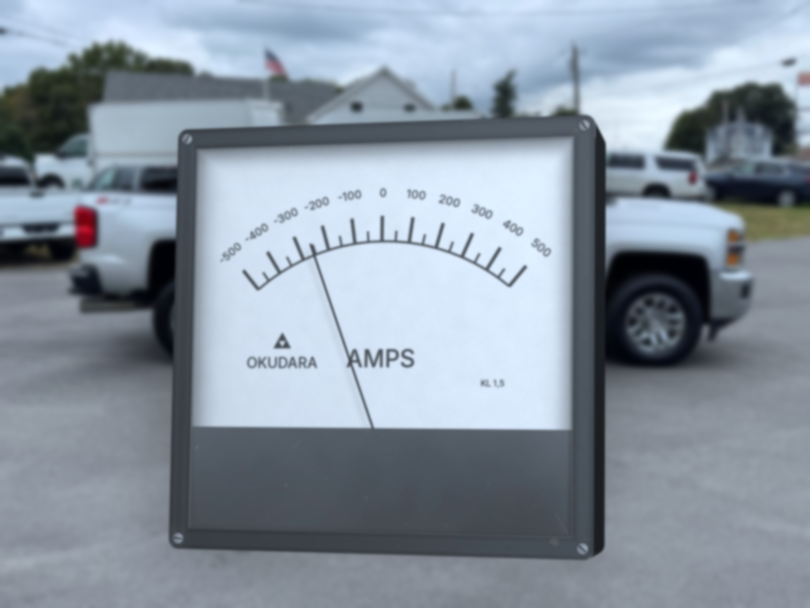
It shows {"value": -250, "unit": "A"}
